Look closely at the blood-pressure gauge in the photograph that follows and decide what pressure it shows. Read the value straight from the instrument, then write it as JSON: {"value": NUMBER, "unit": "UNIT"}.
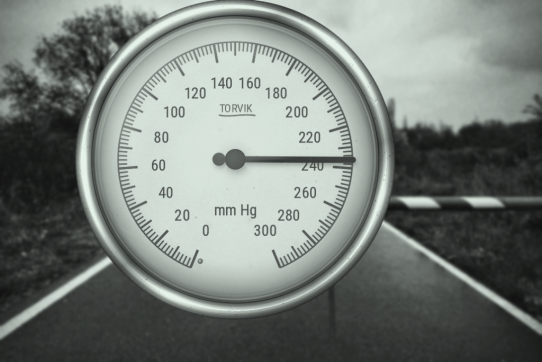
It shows {"value": 236, "unit": "mmHg"}
